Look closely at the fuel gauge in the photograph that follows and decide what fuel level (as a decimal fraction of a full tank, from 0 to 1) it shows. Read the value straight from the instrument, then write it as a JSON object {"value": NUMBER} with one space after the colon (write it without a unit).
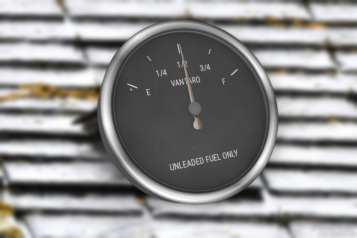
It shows {"value": 0.5}
